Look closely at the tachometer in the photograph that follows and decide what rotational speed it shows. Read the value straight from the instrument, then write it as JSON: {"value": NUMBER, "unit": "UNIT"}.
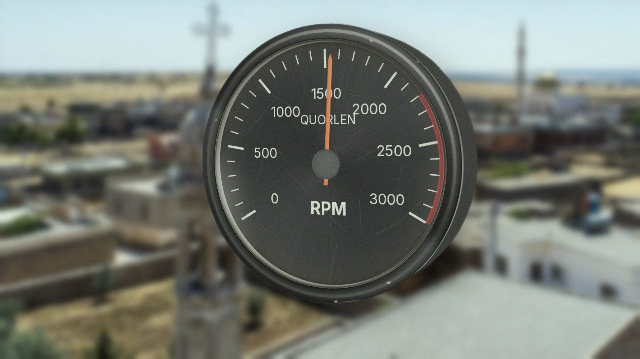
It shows {"value": 1550, "unit": "rpm"}
